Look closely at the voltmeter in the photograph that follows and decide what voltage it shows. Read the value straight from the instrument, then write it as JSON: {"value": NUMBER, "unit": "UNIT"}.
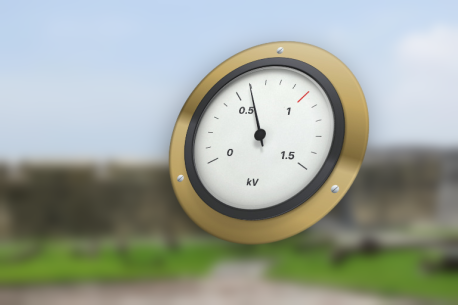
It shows {"value": 0.6, "unit": "kV"}
